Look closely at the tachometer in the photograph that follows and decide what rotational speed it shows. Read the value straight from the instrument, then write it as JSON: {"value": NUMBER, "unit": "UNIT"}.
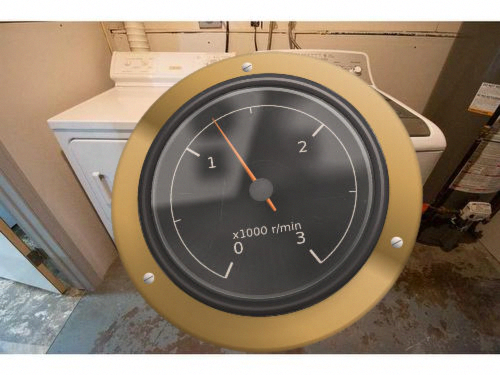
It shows {"value": 1250, "unit": "rpm"}
